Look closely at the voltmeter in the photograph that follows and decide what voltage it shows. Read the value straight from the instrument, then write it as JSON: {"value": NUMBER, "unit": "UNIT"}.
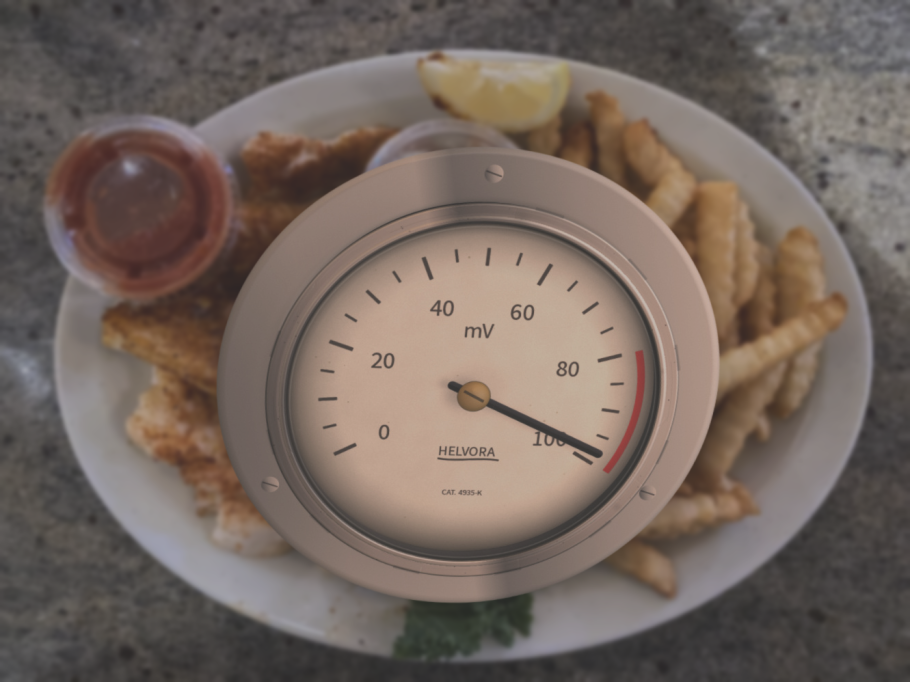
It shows {"value": 97.5, "unit": "mV"}
